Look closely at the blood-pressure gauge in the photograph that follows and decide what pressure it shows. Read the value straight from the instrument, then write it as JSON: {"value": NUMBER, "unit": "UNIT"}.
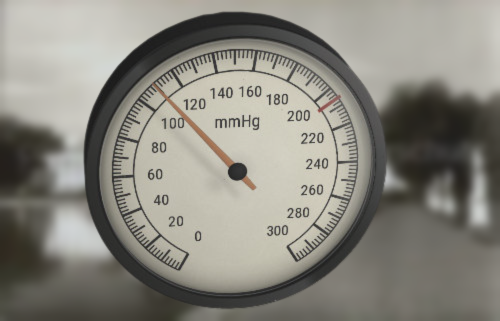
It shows {"value": 110, "unit": "mmHg"}
